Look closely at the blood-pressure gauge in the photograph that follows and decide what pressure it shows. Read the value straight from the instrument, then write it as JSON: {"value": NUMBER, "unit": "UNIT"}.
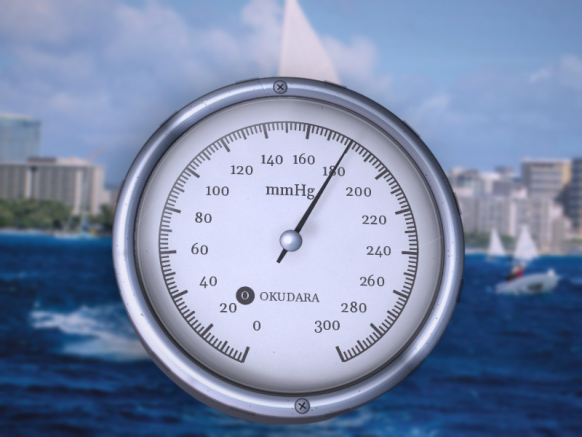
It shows {"value": 180, "unit": "mmHg"}
